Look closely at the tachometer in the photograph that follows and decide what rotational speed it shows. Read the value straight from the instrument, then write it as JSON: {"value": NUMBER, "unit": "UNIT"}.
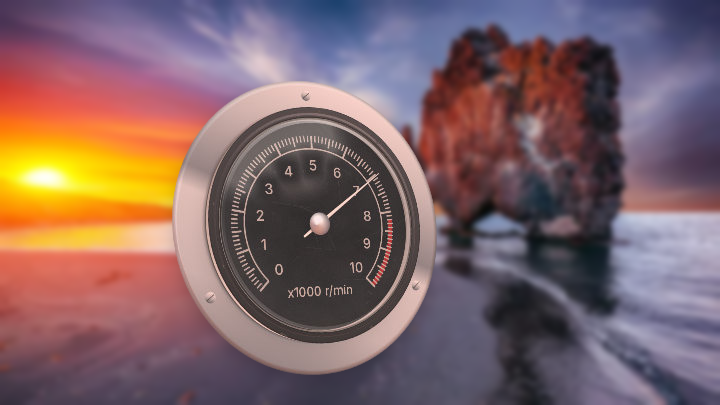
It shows {"value": 7000, "unit": "rpm"}
